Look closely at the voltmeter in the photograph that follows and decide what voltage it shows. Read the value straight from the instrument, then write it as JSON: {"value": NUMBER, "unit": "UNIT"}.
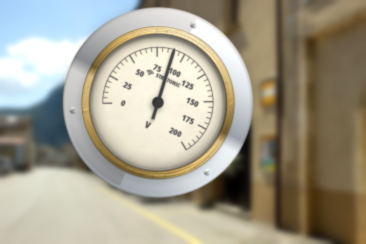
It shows {"value": 90, "unit": "V"}
